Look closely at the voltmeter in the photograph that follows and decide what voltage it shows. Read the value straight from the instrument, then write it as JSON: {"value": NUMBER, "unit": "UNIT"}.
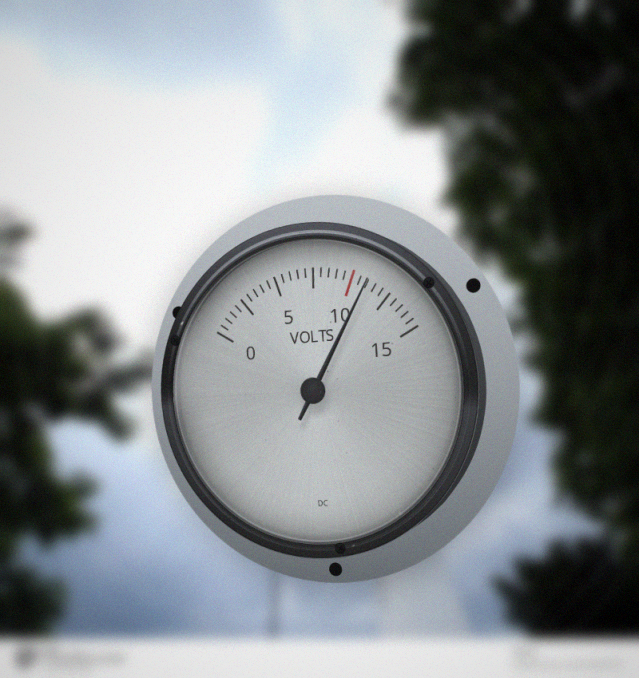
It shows {"value": 11, "unit": "V"}
